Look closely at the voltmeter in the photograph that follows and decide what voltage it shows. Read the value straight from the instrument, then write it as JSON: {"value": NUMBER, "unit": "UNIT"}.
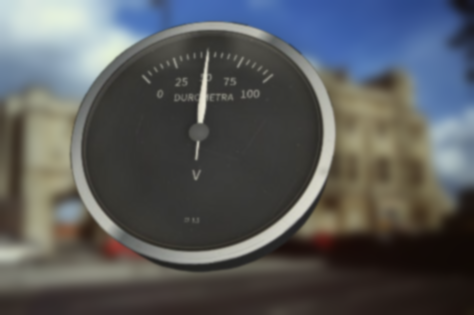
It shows {"value": 50, "unit": "V"}
